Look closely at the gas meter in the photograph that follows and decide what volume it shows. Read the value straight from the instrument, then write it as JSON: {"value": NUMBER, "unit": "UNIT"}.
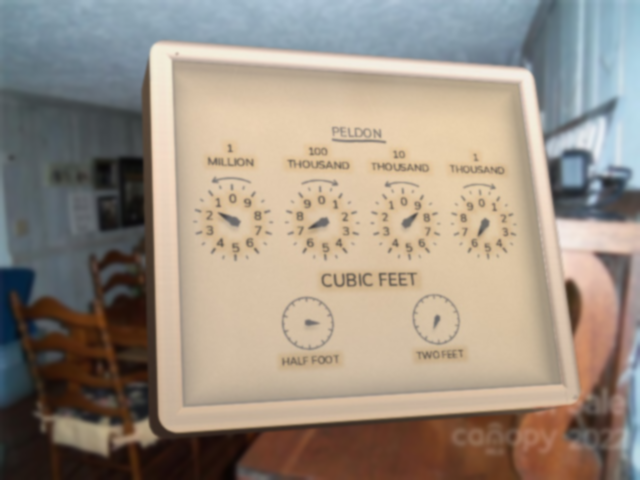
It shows {"value": 168600, "unit": "ft³"}
